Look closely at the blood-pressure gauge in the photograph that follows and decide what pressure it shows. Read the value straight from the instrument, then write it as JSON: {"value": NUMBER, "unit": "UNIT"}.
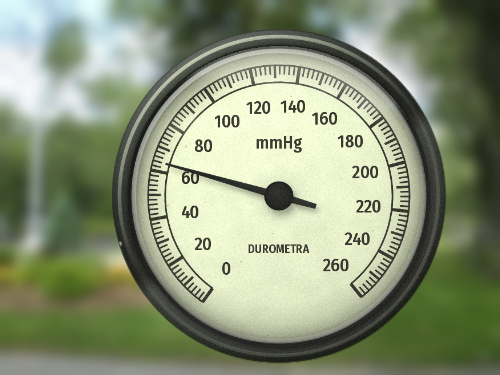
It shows {"value": 64, "unit": "mmHg"}
